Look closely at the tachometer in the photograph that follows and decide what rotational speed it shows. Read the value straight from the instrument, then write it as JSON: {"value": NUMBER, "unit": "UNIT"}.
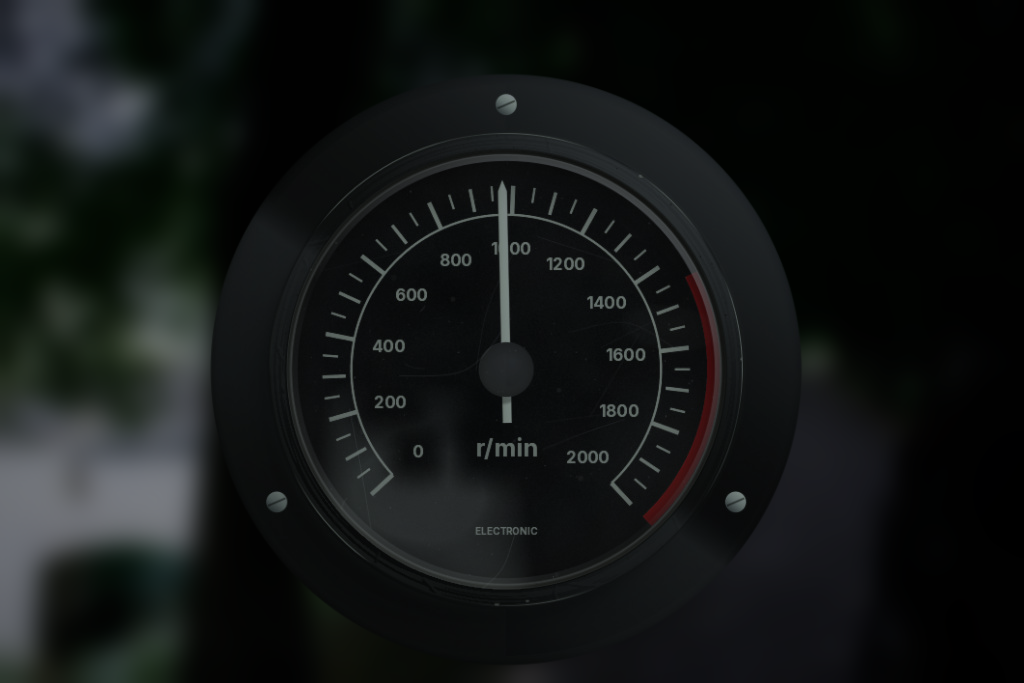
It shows {"value": 975, "unit": "rpm"}
